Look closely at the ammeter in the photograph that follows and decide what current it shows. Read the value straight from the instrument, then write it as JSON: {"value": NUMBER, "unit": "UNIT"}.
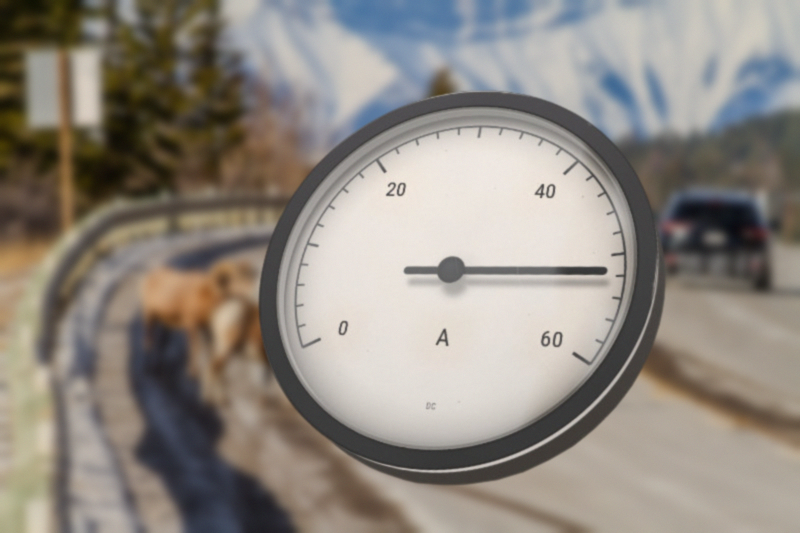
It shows {"value": 52, "unit": "A"}
